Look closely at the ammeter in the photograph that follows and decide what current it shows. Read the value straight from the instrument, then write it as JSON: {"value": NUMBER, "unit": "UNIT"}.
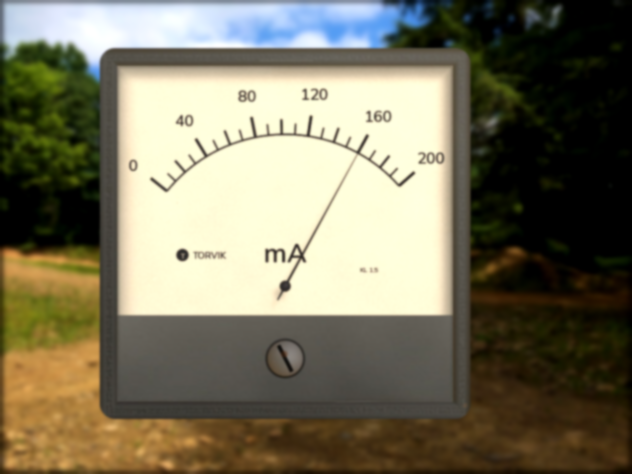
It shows {"value": 160, "unit": "mA"}
